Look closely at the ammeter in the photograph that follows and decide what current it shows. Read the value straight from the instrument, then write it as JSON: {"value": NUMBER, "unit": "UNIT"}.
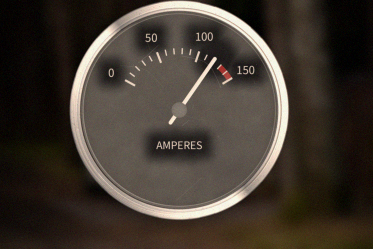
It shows {"value": 120, "unit": "A"}
